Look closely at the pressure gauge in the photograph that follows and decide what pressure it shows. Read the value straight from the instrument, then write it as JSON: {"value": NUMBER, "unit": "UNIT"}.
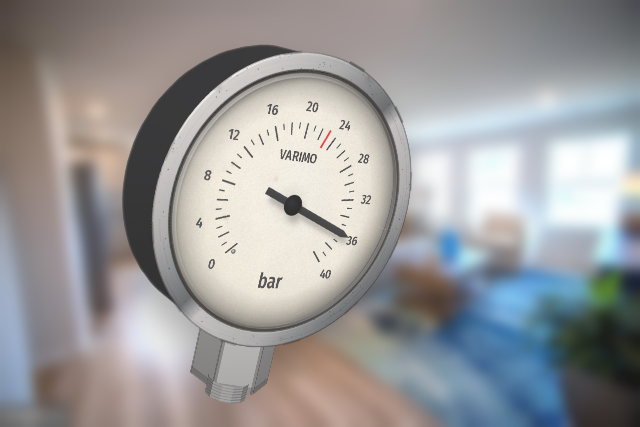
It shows {"value": 36, "unit": "bar"}
